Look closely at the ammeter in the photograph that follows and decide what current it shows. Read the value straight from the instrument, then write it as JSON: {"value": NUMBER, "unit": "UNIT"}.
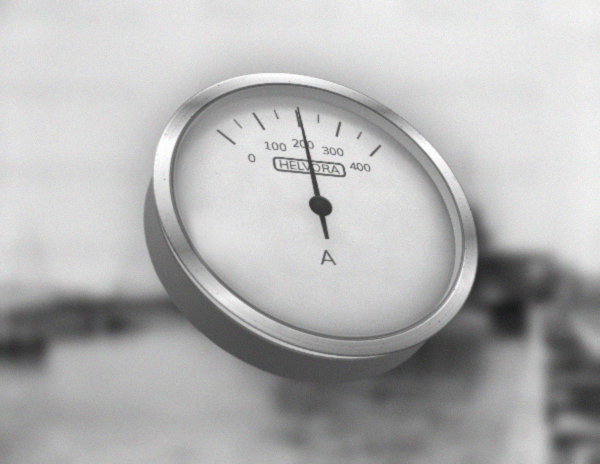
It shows {"value": 200, "unit": "A"}
